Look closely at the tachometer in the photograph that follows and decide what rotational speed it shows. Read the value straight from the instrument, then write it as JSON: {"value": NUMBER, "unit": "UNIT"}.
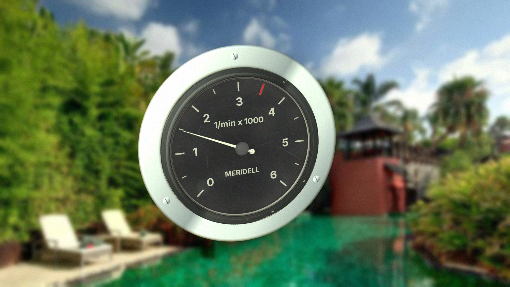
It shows {"value": 1500, "unit": "rpm"}
